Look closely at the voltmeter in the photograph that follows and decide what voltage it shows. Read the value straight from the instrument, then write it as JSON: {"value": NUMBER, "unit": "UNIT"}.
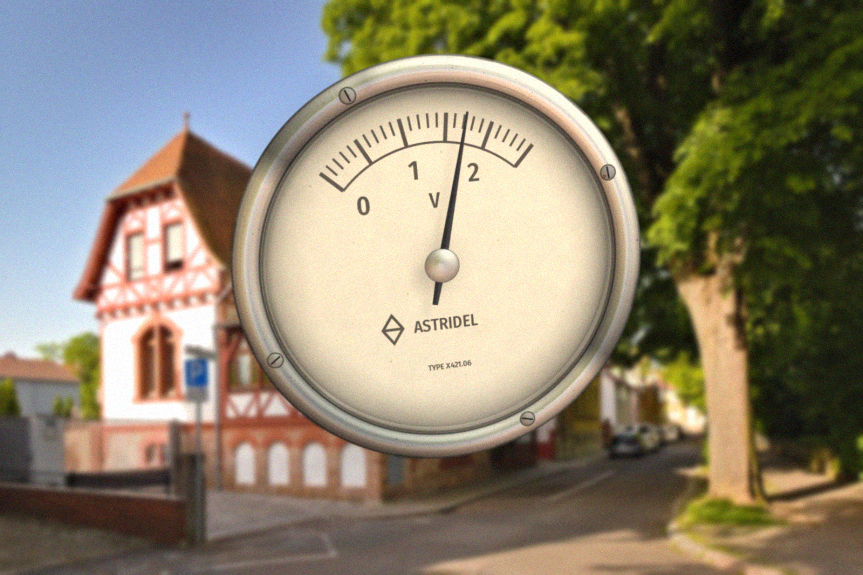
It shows {"value": 1.7, "unit": "V"}
